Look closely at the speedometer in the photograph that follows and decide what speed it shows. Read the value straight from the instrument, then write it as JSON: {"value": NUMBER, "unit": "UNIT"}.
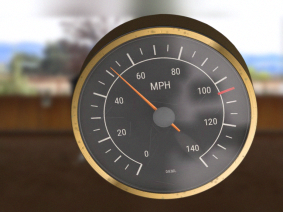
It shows {"value": 52.5, "unit": "mph"}
